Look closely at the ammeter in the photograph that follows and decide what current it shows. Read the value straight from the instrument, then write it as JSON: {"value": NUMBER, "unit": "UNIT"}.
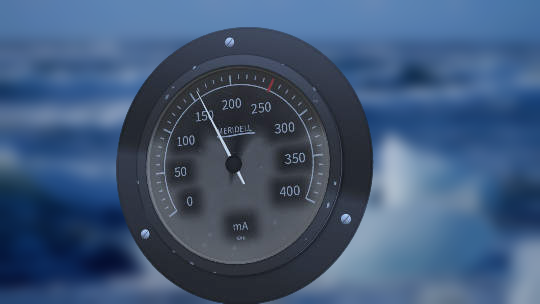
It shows {"value": 160, "unit": "mA"}
